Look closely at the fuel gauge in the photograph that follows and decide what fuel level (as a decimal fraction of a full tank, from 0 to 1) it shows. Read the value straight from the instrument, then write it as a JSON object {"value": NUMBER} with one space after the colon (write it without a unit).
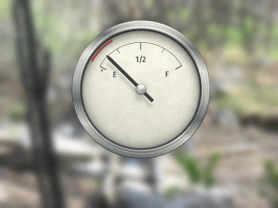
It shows {"value": 0.125}
